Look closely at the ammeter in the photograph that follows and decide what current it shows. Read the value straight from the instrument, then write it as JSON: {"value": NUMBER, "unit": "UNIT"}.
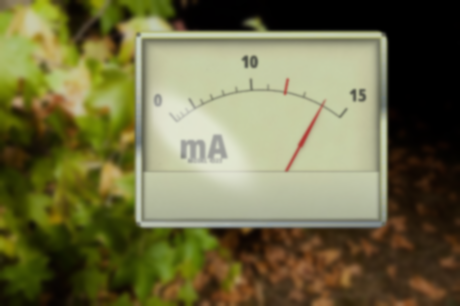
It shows {"value": 14, "unit": "mA"}
